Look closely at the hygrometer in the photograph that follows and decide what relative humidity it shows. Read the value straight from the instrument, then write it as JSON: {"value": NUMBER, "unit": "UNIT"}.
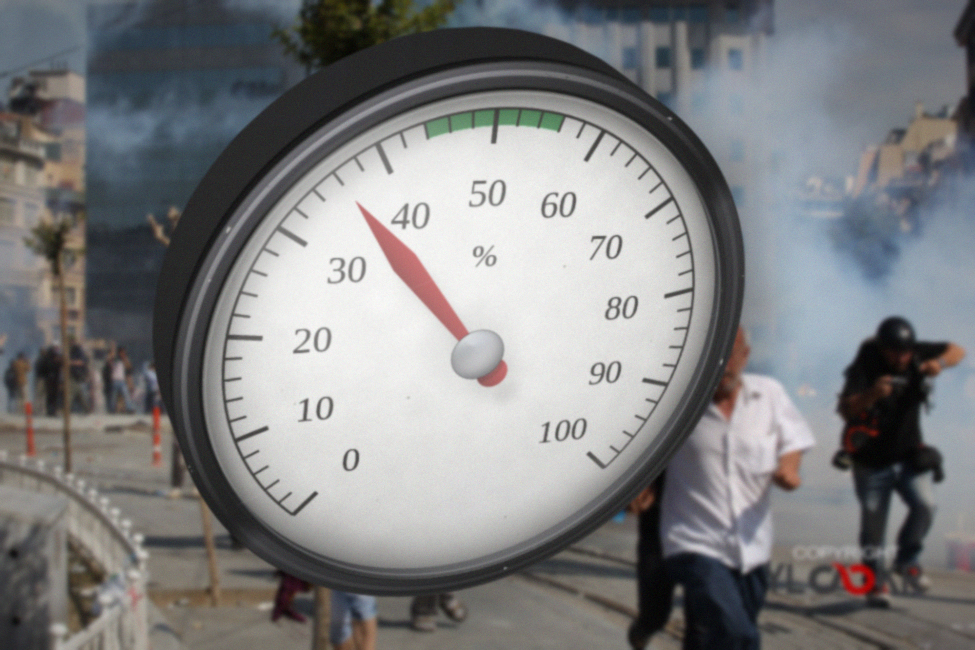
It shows {"value": 36, "unit": "%"}
